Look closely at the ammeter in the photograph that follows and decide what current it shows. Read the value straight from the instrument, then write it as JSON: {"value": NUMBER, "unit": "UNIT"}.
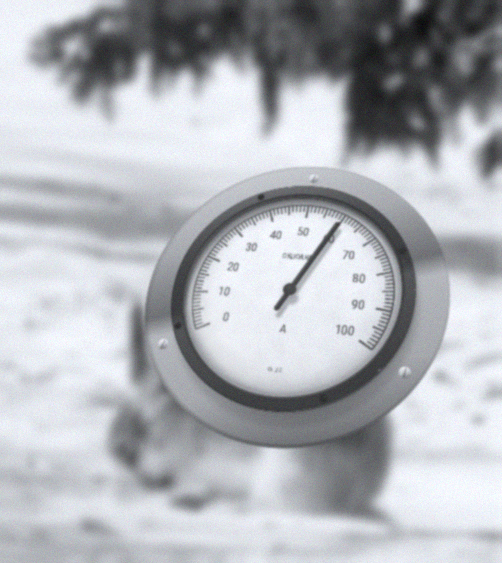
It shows {"value": 60, "unit": "A"}
